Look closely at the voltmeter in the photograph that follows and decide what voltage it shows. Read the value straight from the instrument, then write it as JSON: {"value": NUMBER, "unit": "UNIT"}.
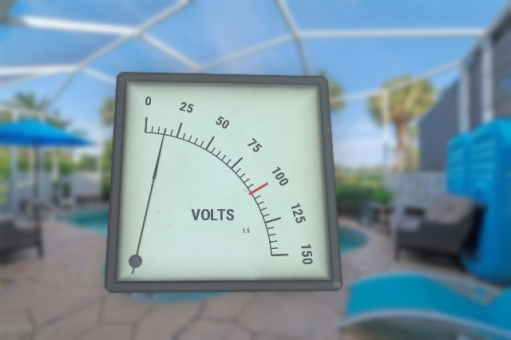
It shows {"value": 15, "unit": "V"}
